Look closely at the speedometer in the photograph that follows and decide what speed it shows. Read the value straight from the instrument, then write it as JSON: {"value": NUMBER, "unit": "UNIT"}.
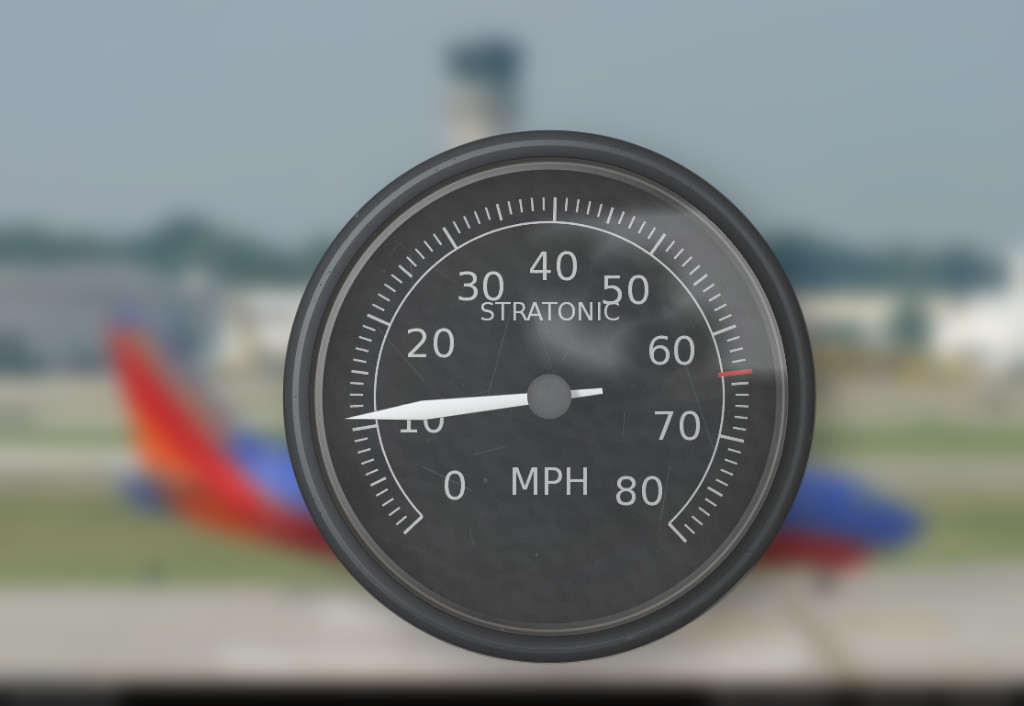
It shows {"value": 11, "unit": "mph"}
